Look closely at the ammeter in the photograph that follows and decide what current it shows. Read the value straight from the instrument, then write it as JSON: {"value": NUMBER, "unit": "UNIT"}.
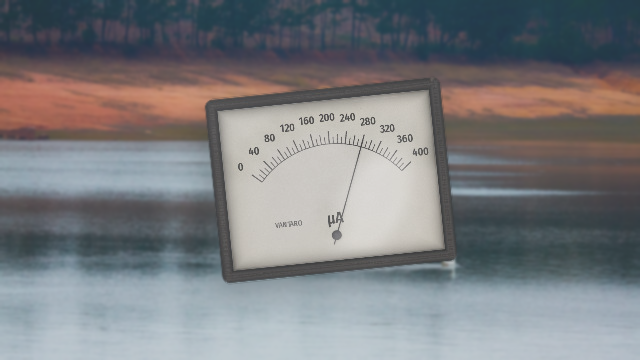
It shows {"value": 280, "unit": "µA"}
